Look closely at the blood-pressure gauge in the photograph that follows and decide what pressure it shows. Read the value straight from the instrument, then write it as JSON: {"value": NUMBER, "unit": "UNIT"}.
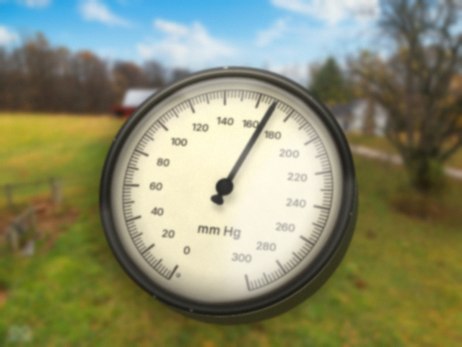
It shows {"value": 170, "unit": "mmHg"}
